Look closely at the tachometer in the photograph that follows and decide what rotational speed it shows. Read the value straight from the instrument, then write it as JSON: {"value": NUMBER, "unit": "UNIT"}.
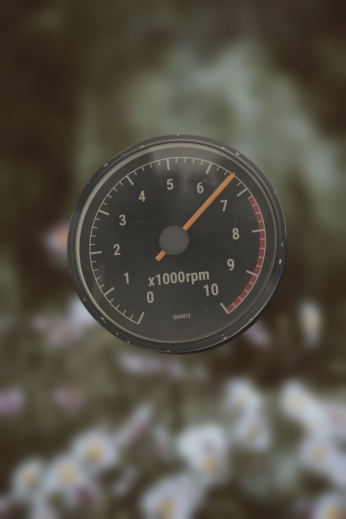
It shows {"value": 6600, "unit": "rpm"}
